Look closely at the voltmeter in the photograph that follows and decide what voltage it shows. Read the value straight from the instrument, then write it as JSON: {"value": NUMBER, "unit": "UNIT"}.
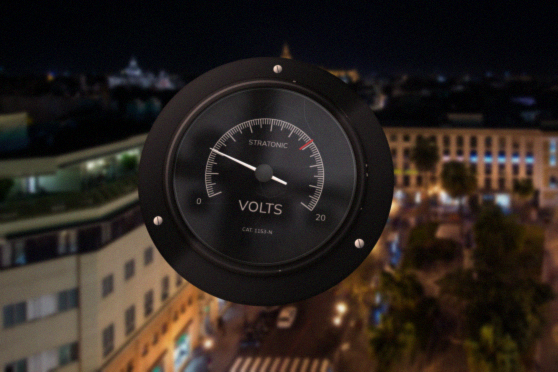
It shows {"value": 4, "unit": "V"}
